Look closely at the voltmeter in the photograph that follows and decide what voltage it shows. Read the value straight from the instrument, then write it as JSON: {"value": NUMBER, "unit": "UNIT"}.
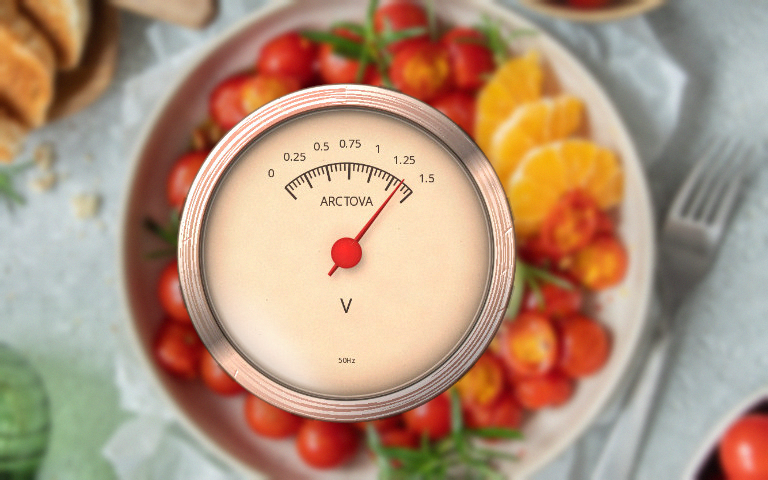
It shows {"value": 1.35, "unit": "V"}
